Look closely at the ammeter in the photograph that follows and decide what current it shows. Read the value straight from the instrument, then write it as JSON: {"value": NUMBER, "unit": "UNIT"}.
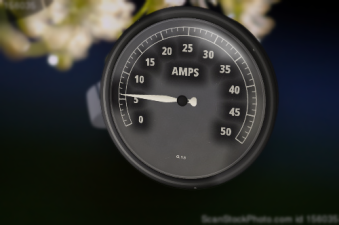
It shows {"value": 6, "unit": "A"}
